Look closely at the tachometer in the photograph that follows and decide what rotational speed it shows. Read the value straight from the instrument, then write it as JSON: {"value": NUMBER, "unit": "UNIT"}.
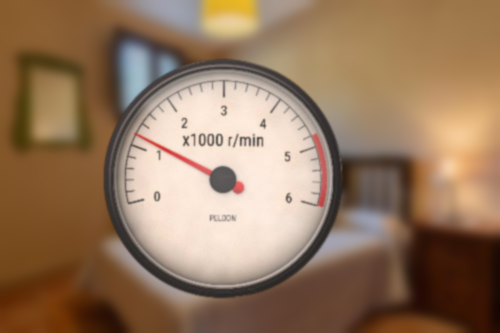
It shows {"value": 1200, "unit": "rpm"}
